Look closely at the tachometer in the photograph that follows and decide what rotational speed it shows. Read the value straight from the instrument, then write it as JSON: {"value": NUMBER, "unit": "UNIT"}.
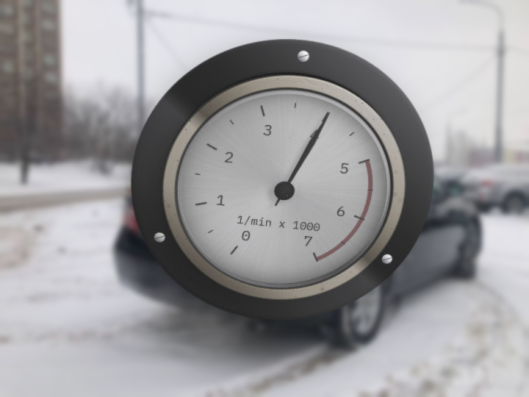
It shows {"value": 4000, "unit": "rpm"}
